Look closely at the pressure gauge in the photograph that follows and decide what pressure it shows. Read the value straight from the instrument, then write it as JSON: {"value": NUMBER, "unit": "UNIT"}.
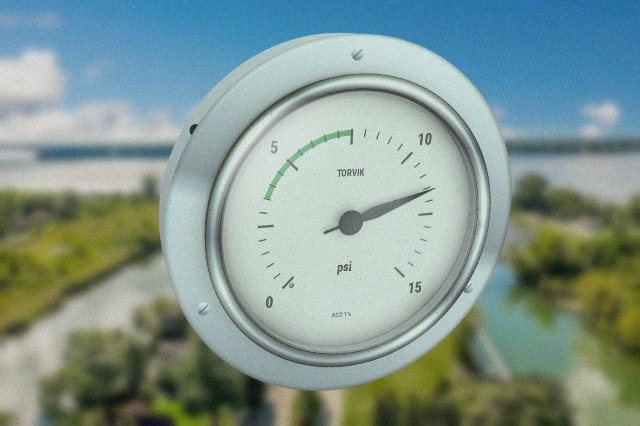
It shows {"value": 11.5, "unit": "psi"}
